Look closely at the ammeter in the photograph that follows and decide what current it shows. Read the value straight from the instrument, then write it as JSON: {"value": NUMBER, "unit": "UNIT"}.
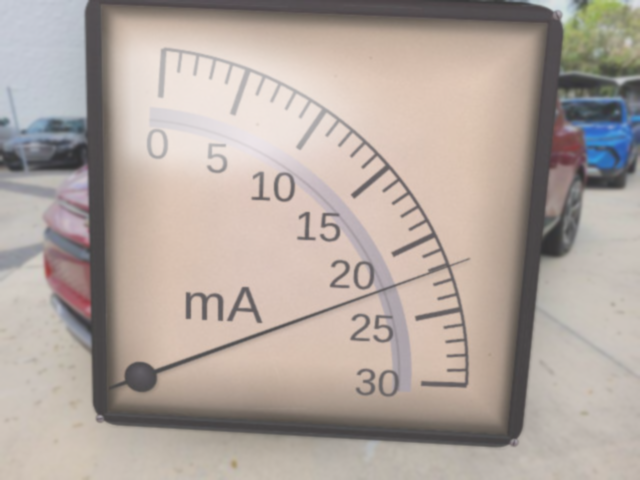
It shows {"value": 22, "unit": "mA"}
